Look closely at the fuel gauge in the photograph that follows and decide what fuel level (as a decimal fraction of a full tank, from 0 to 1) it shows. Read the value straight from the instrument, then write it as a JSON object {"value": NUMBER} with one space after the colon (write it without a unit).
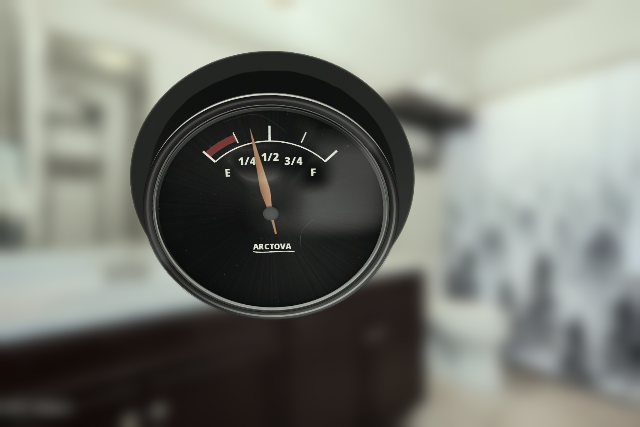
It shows {"value": 0.375}
